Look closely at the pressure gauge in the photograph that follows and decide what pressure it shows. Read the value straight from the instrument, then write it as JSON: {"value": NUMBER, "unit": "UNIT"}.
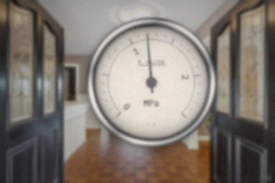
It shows {"value": 1.2, "unit": "MPa"}
